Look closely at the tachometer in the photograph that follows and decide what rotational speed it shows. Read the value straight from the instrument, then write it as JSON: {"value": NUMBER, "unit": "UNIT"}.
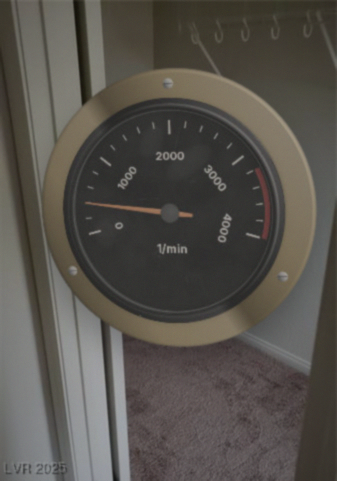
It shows {"value": 400, "unit": "rpm"}
